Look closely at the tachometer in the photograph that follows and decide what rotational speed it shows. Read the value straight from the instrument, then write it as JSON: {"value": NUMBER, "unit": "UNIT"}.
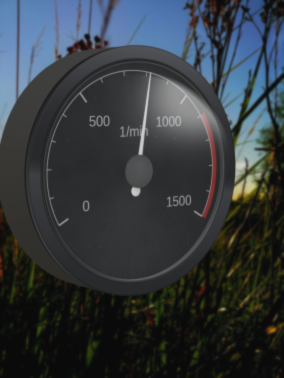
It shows {"value": 800, "unit": "rpm"}
